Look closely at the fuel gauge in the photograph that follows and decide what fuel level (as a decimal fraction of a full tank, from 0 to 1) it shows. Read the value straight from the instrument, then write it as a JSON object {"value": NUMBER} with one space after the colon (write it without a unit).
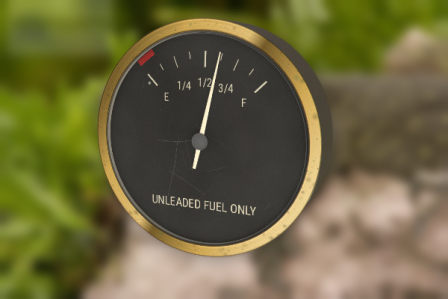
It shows {"value": 0.625}
